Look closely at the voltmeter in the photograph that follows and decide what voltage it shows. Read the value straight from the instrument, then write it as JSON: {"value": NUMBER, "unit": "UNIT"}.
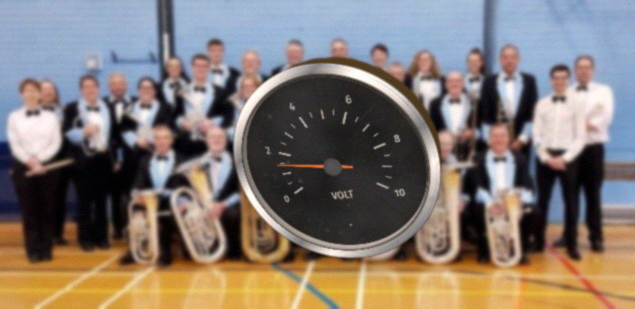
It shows {"value": 1.5, "unit": "V"}
